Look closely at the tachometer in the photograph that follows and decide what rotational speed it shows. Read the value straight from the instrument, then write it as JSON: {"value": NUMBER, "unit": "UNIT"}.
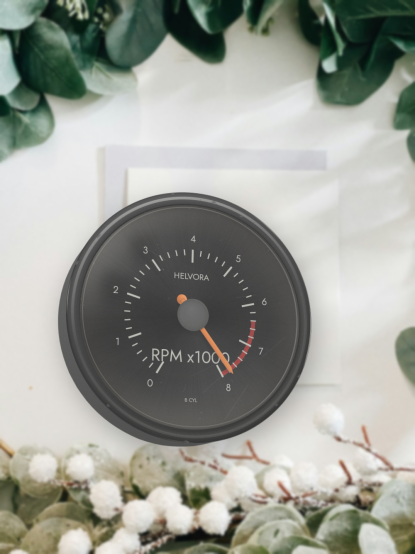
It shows {"value": 7800, "unit": "rpm"}
